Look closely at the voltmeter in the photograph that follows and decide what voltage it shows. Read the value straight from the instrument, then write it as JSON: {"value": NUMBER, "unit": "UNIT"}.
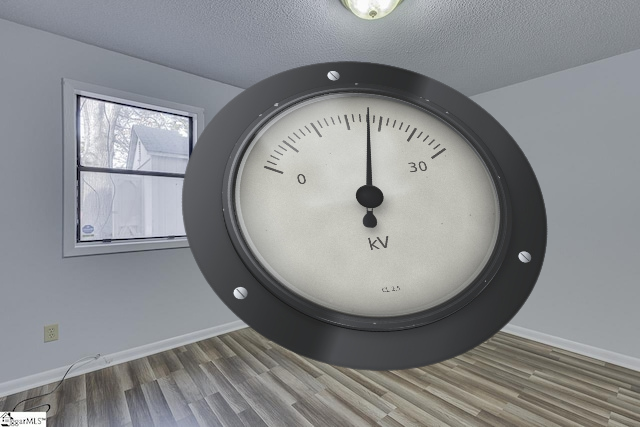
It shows {"value": 18, "unit": "kV"}
